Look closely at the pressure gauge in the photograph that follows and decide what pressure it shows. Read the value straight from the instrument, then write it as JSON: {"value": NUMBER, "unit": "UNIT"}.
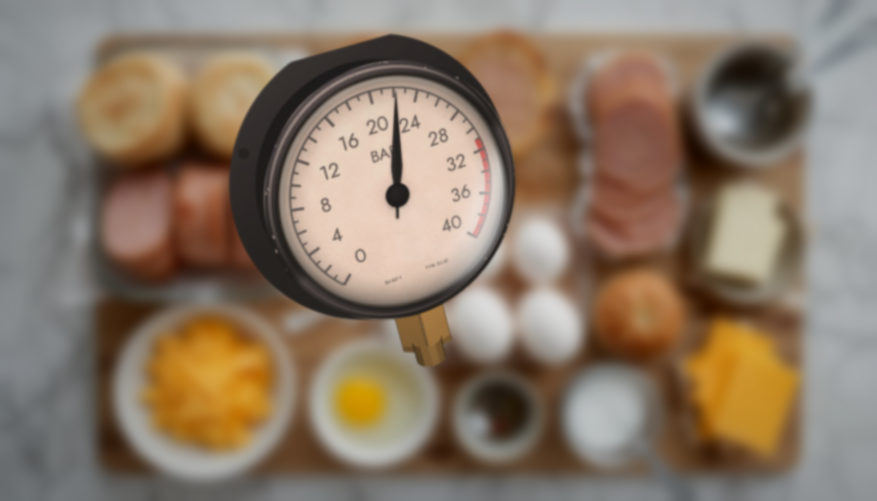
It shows {"value": 22, "unit": "bar"}
